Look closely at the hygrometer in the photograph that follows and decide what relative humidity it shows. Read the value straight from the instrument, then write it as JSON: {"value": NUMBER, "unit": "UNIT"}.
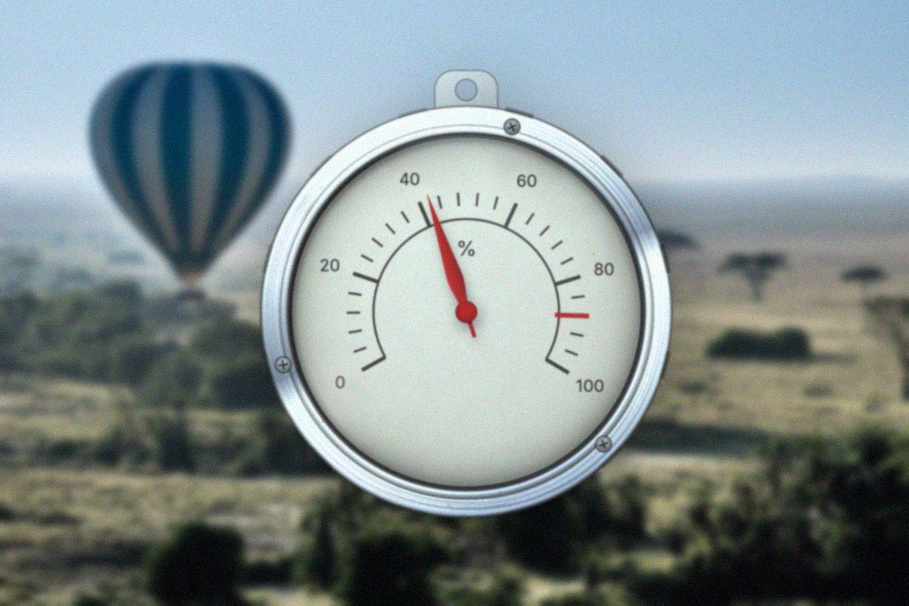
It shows {"value": 42, "unit": "%"}
